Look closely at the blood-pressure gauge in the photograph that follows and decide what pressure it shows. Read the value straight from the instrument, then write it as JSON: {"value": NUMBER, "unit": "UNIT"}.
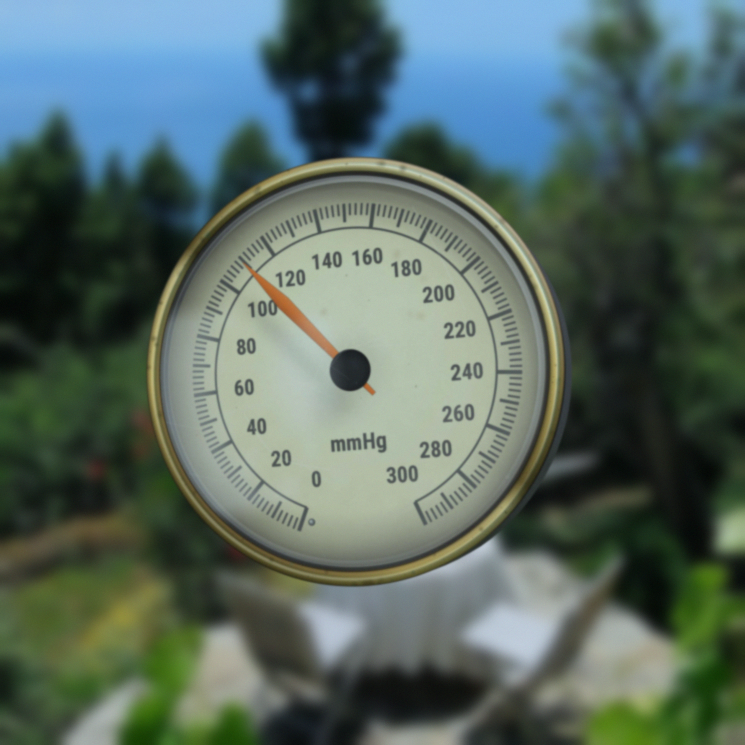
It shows {"value": 110, "unit": "mmHg"}
